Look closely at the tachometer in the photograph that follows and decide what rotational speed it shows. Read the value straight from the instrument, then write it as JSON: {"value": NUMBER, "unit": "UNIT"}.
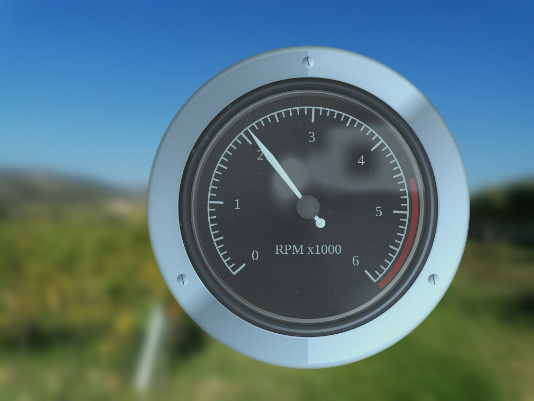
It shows {"value": 2100, "unit": "rpm"}
